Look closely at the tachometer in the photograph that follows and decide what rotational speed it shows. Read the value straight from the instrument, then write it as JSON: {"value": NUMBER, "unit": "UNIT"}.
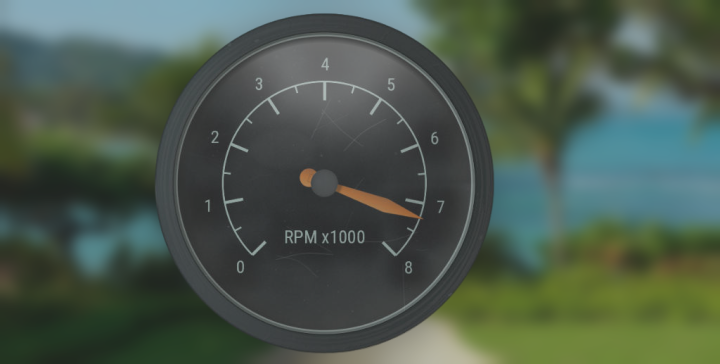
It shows {"value": 7250, "unit": "rpm"}
